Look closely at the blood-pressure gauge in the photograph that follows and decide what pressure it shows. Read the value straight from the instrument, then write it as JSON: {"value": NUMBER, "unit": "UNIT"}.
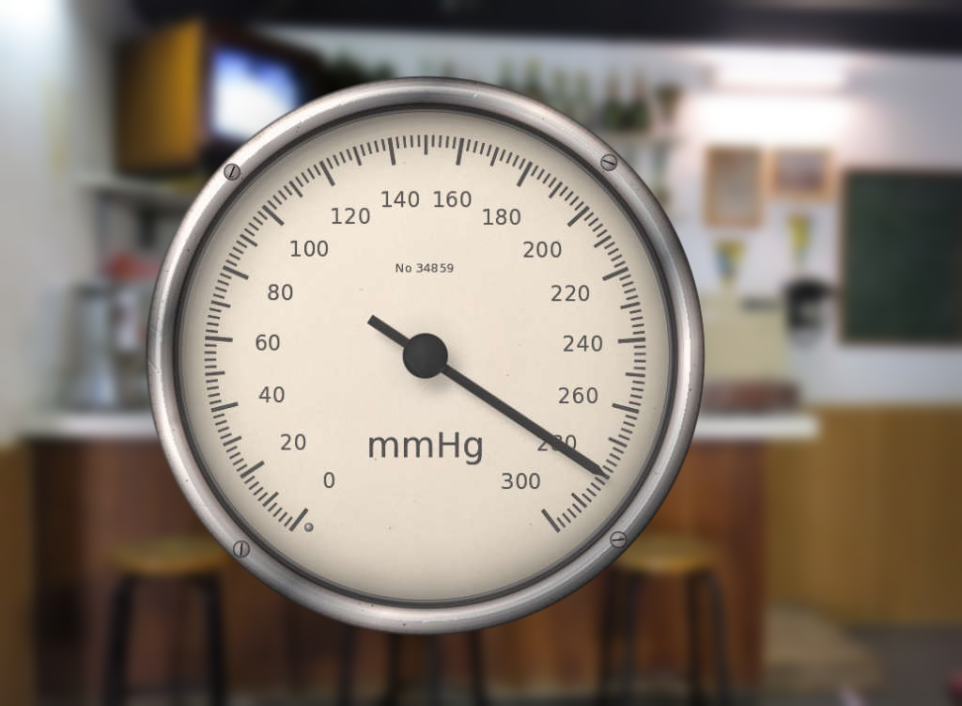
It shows {"value": 280, "unit": "mmHg"}
